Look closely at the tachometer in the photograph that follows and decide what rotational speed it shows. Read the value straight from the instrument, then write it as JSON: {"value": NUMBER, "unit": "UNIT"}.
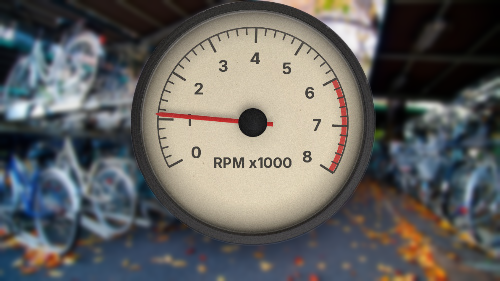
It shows {"value": 1100, "unit": "rpm"}
